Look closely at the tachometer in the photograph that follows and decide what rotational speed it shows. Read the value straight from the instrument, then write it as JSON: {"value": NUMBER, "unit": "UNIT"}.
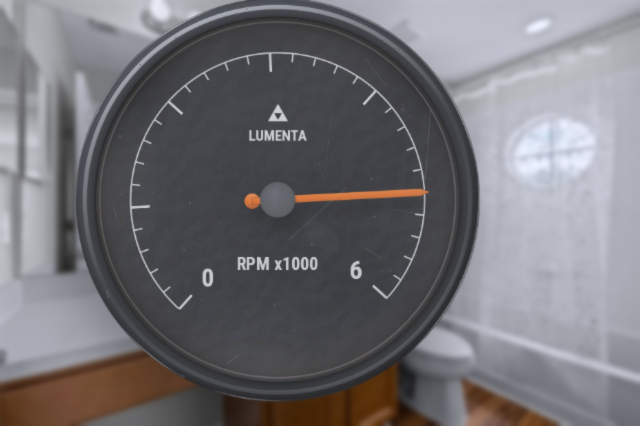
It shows {"value": 5000, "unit": "rpm"}
